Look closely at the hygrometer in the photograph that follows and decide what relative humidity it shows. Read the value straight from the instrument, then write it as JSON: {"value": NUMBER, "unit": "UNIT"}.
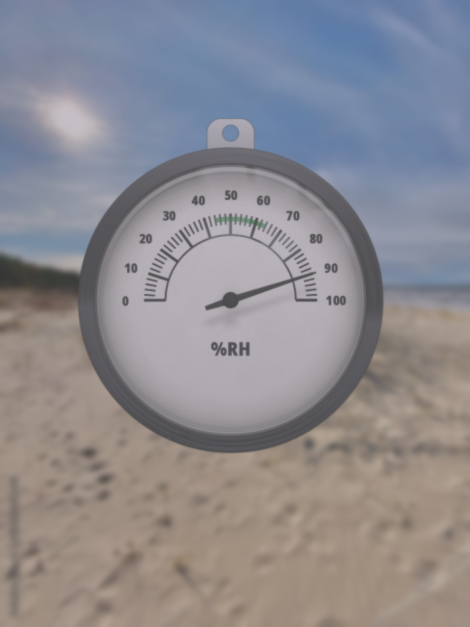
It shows {"value": 90, "unit": "%"}
